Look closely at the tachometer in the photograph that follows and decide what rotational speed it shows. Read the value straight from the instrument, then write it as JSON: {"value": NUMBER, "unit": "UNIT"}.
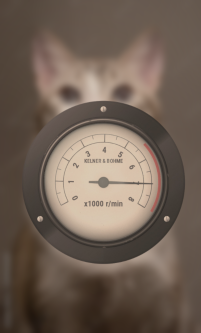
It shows {"value": 7000, "unit": "rpm"}
